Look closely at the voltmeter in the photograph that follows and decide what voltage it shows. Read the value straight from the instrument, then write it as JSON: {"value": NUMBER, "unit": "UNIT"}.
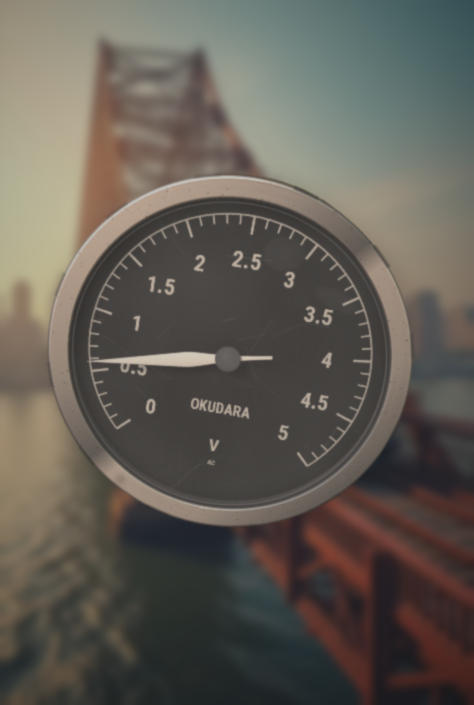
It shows {"value": 0.6, "unit": "V"}
